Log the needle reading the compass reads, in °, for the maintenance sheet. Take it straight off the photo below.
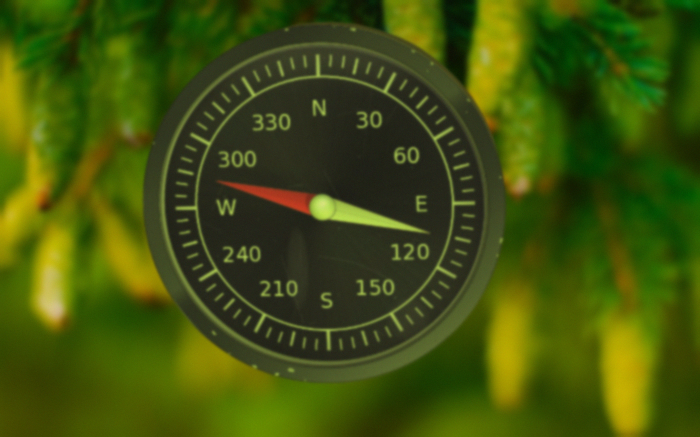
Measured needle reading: 285 °
